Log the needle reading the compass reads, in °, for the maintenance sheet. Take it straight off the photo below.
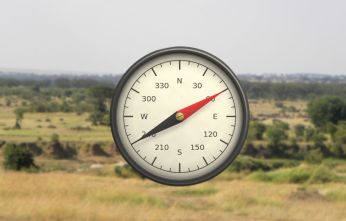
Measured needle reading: 60 °
